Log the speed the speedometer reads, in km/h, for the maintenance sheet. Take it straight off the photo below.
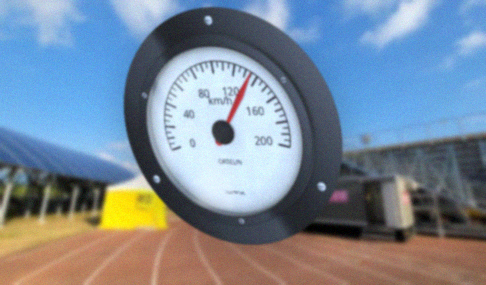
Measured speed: 135 km/h
